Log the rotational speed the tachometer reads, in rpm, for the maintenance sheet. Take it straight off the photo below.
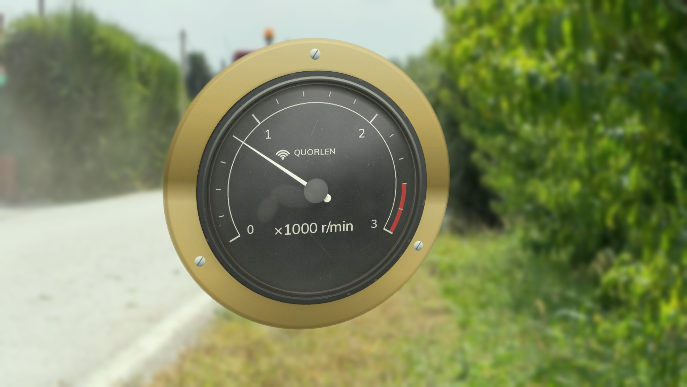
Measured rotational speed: 800 rpm
